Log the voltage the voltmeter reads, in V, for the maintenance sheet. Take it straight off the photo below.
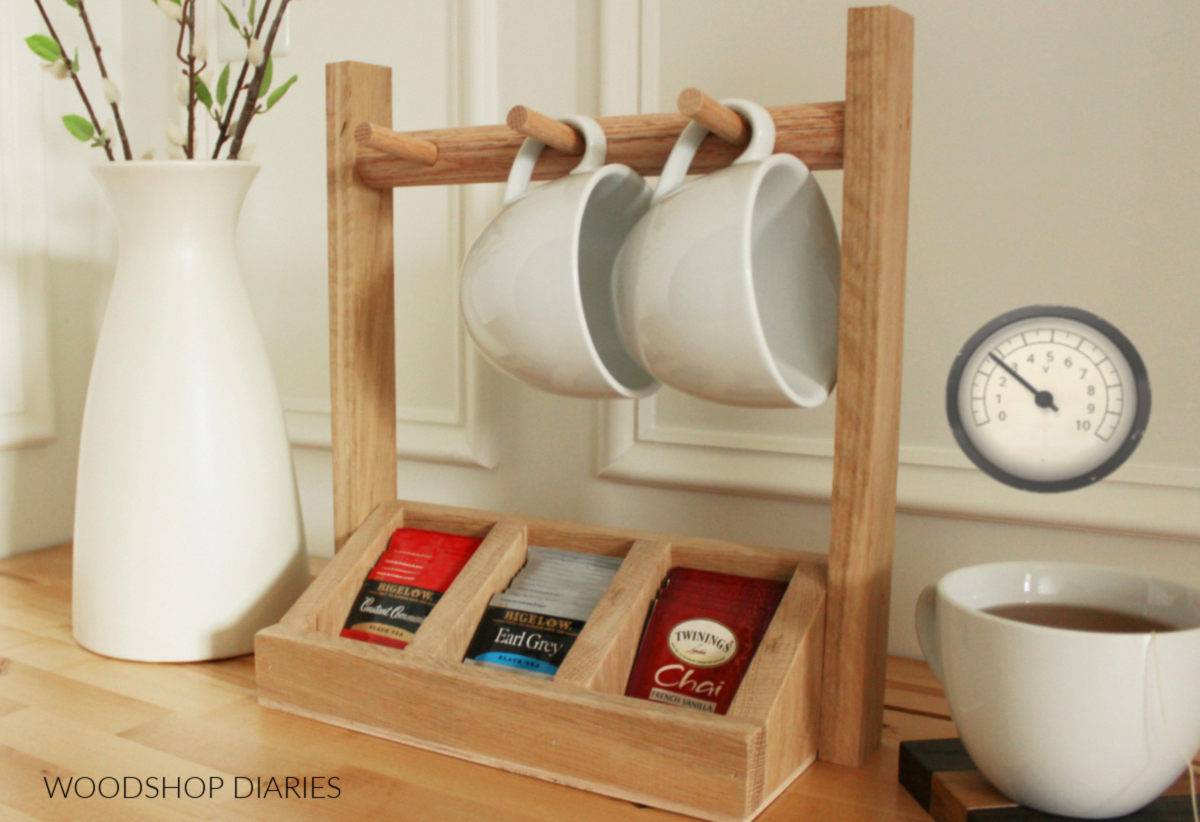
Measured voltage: 2.75 V
